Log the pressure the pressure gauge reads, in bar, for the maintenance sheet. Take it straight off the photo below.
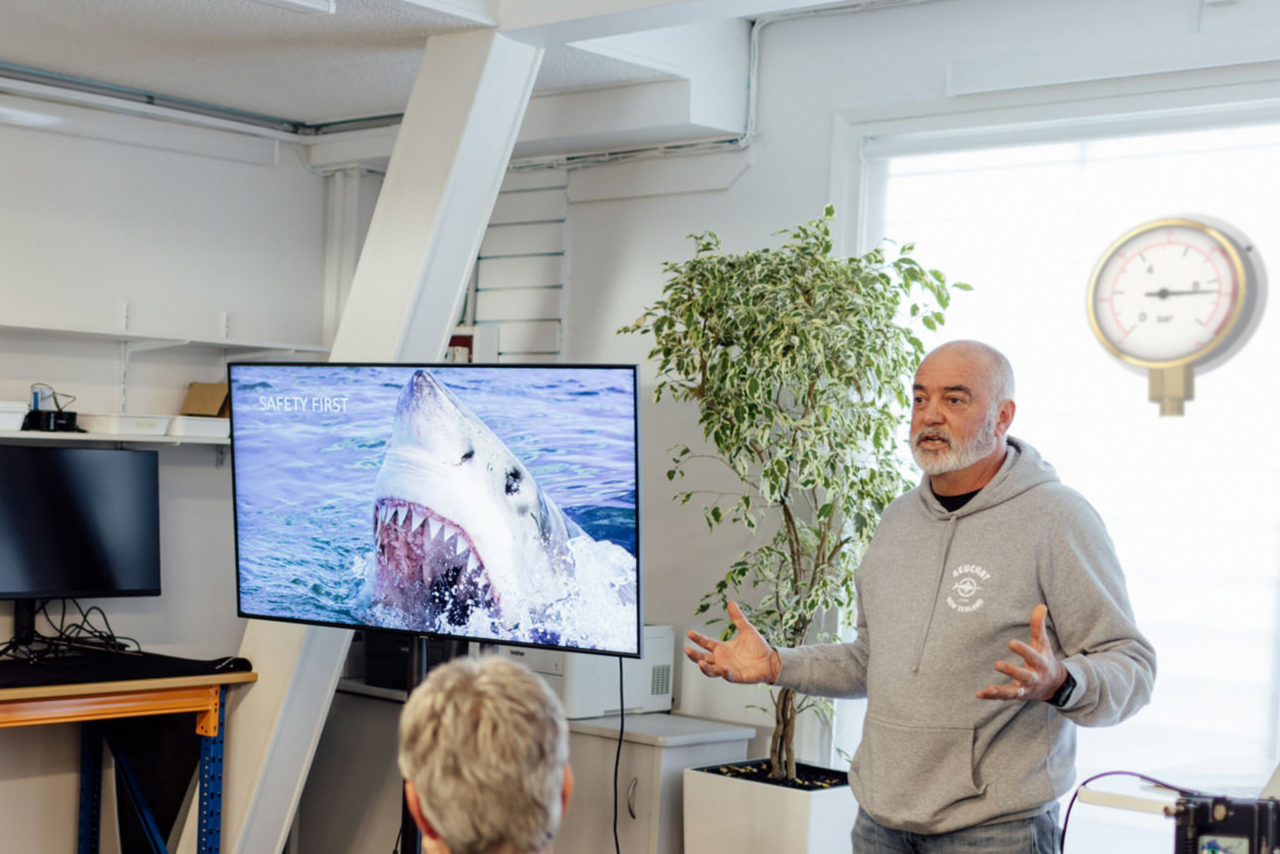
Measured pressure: 8.5 bar
